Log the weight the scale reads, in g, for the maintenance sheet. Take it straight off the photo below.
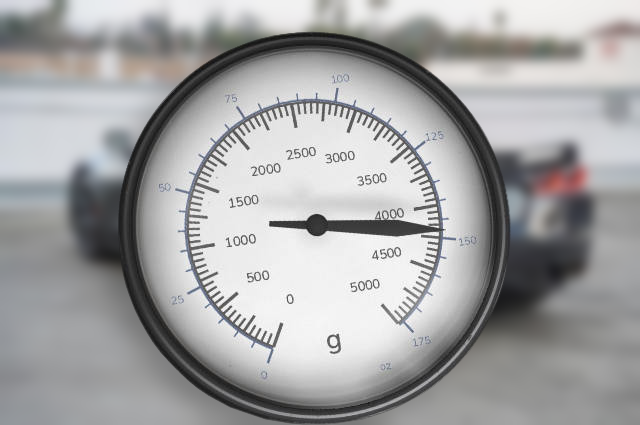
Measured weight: 4200 g
